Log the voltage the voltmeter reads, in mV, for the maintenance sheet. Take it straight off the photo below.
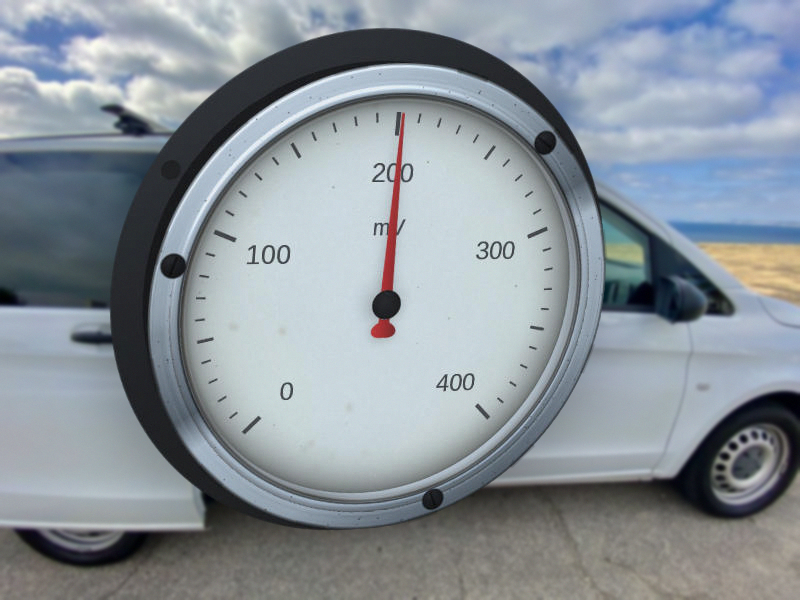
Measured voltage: 200 mV
